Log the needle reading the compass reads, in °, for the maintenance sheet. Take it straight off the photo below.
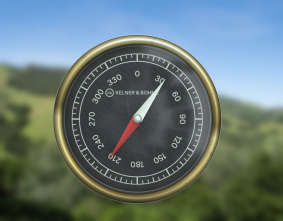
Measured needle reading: 215 °
